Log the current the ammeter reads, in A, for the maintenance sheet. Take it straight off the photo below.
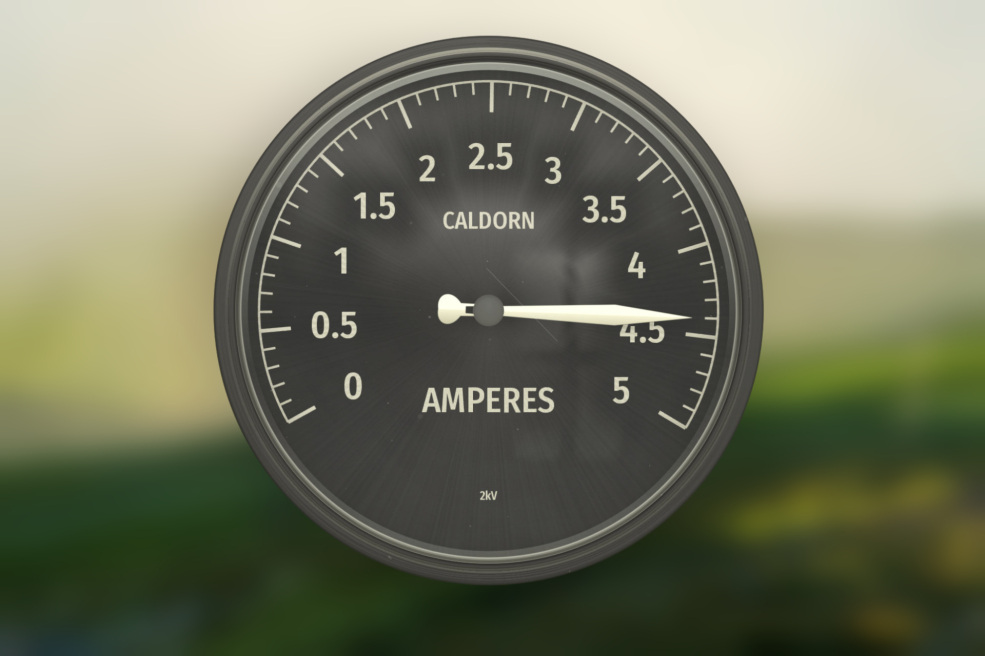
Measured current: 4.4 A
